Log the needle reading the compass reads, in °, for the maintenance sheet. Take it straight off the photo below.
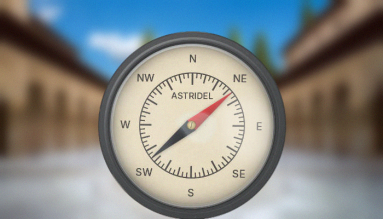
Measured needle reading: 50 °
